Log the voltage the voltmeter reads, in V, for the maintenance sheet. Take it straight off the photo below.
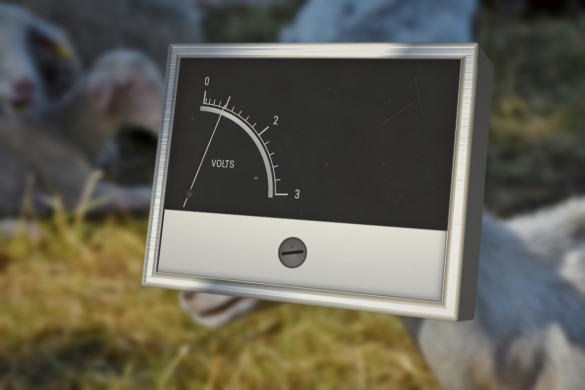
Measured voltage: 1 V
